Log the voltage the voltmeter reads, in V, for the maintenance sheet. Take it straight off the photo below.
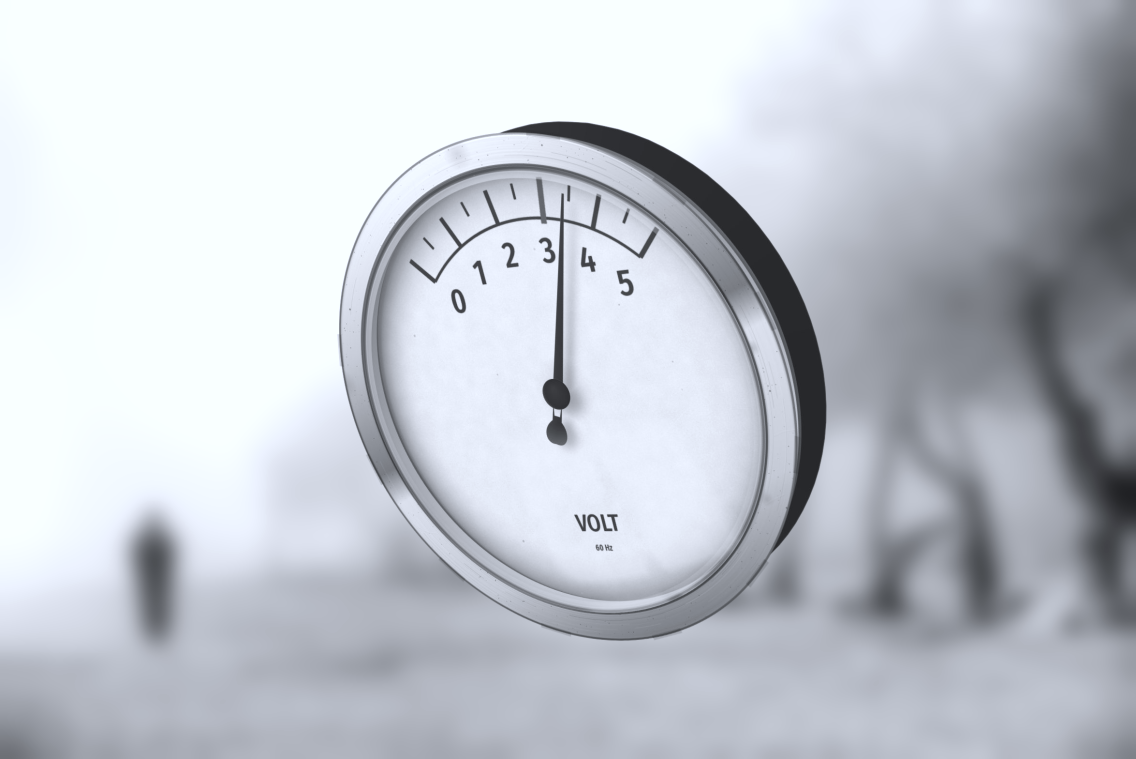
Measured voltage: 3.5 V
